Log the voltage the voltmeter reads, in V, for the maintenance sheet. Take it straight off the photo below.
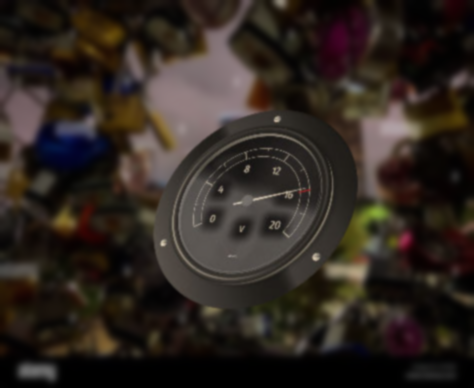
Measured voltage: 16 V
